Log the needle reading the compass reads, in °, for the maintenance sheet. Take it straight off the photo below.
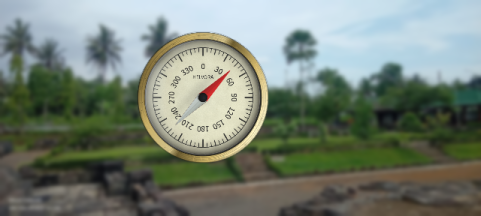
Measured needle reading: 45 °
